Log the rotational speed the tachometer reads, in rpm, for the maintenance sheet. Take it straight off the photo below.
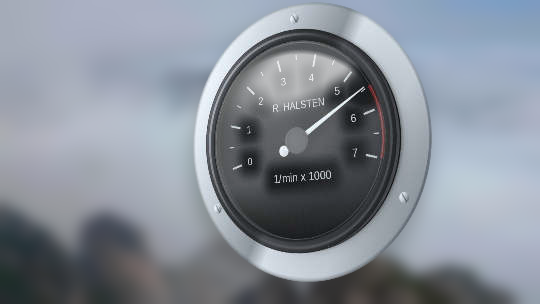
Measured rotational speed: 5500 rpm
